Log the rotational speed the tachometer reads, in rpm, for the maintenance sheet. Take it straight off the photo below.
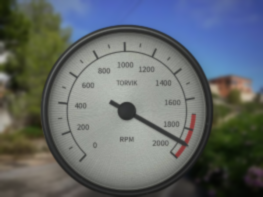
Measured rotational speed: 1900 rpm
